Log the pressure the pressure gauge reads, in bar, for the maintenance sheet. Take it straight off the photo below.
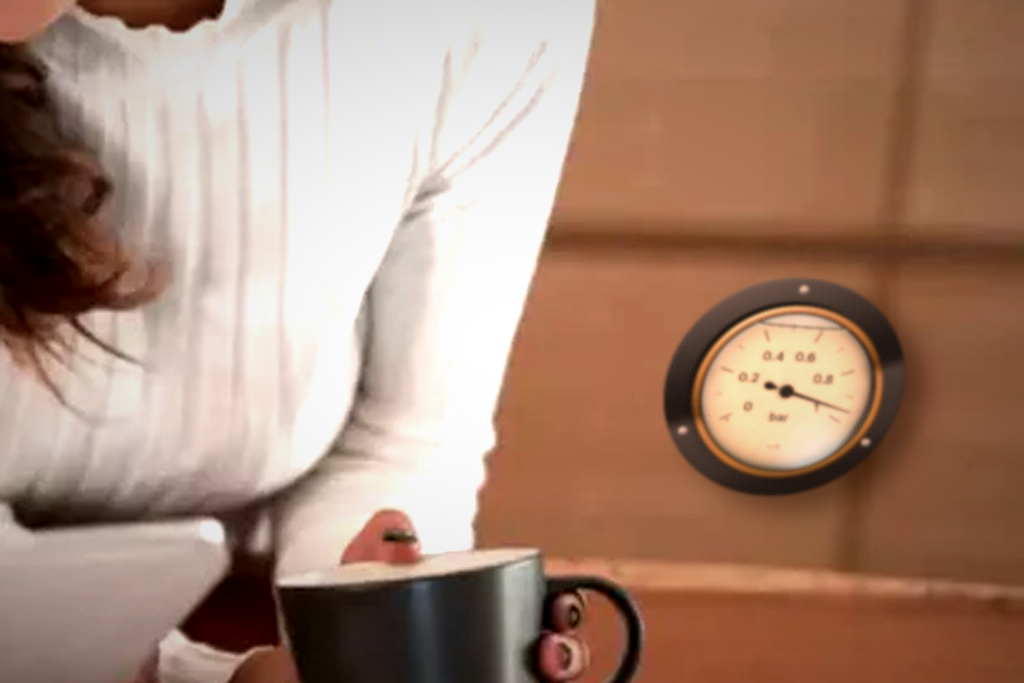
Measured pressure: 0.95 bar
